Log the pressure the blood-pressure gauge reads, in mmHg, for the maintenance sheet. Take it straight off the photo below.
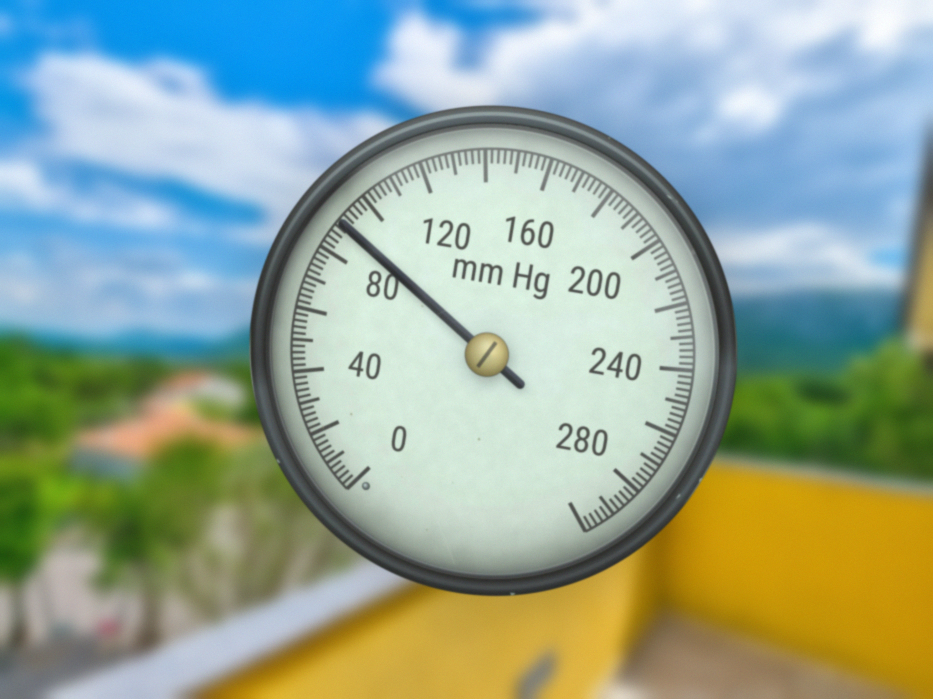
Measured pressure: 90 mmHg
